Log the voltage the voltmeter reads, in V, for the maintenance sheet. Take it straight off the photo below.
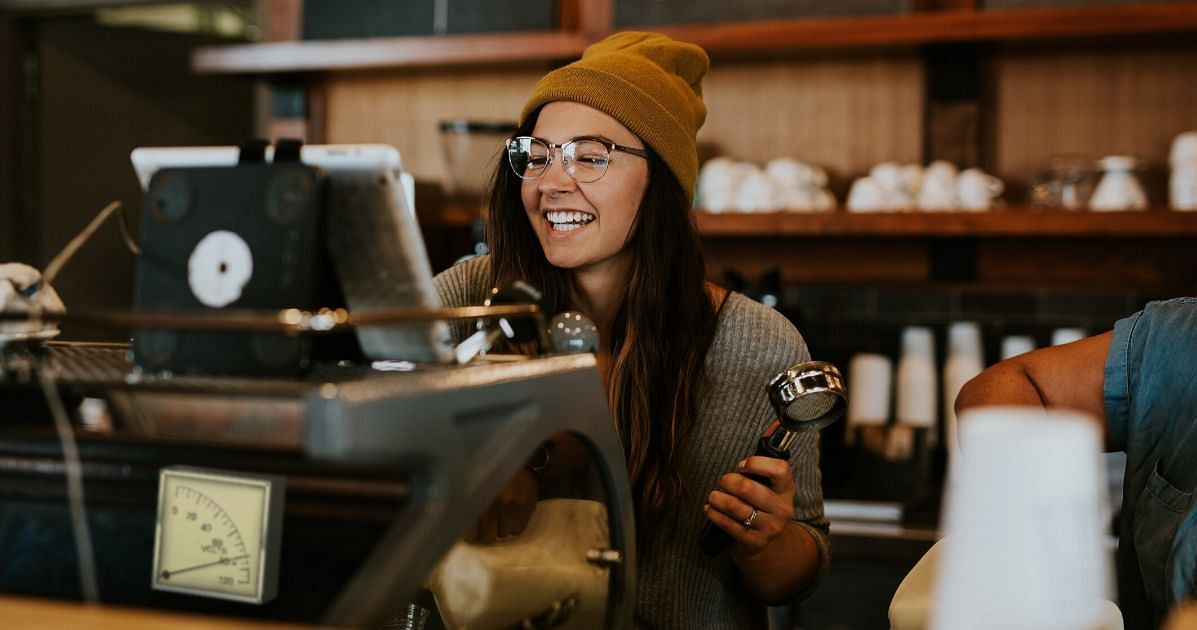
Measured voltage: 80 V
